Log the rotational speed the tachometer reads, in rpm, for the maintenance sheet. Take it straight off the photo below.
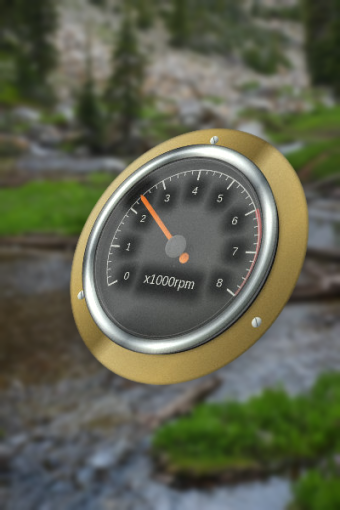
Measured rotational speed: 2400 rpm
